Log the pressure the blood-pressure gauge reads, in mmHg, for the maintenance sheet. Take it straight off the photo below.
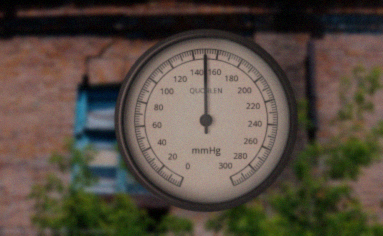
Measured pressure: 150 mmHg
